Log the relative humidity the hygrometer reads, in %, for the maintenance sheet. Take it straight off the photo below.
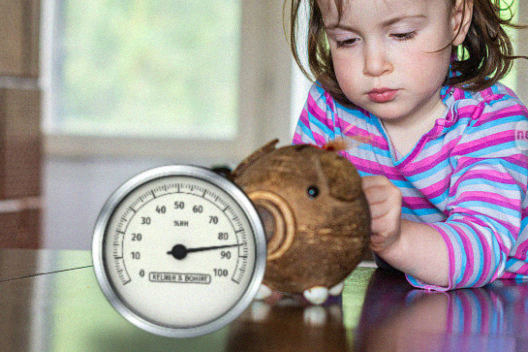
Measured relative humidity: 85 %
